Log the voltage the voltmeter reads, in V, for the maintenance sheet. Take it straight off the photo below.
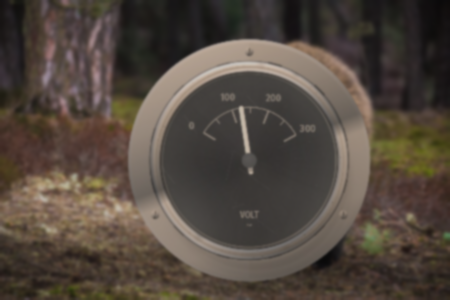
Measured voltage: 125 V
